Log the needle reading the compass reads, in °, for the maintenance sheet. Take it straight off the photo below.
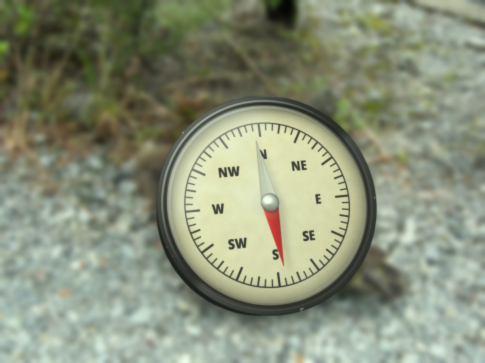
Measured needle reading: 175 °
